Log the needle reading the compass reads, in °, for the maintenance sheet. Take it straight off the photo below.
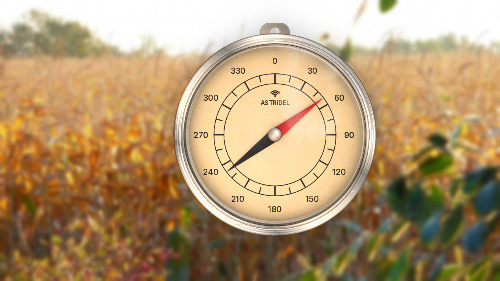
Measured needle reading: 52.5 °
